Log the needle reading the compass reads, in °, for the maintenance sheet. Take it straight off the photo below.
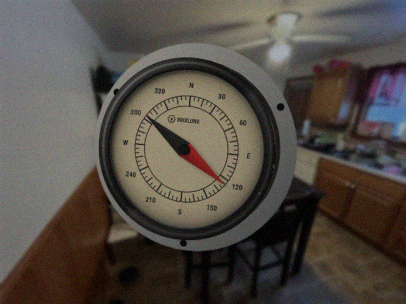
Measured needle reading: 125 °
